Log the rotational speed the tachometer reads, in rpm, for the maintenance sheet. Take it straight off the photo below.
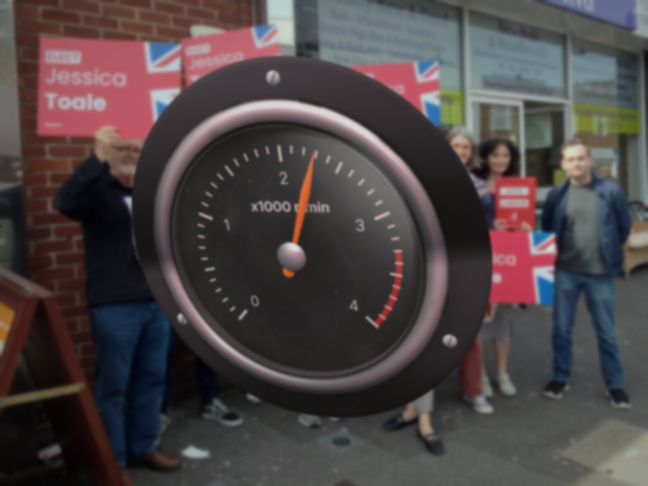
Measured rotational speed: 2300 rpm
